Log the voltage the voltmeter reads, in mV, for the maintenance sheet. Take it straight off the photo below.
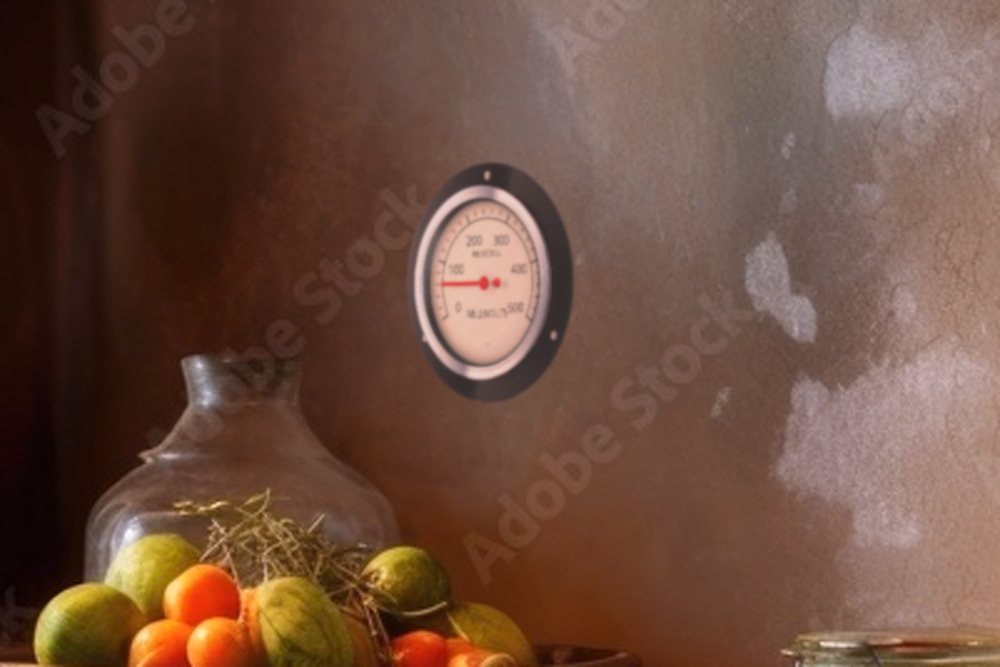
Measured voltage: 60 mV
